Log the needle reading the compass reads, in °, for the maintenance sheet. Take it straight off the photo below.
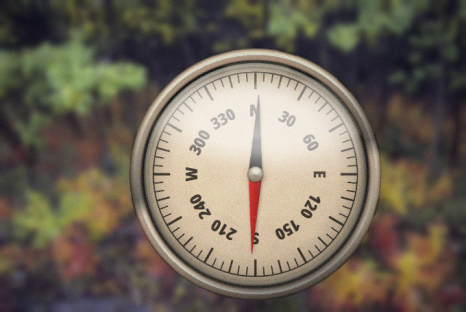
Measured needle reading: 182.5 °
